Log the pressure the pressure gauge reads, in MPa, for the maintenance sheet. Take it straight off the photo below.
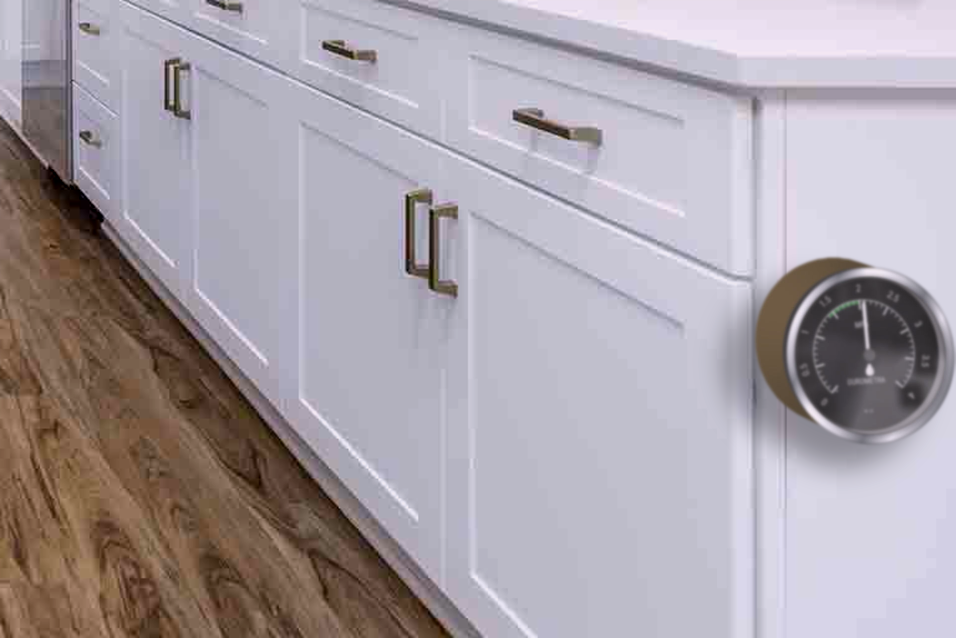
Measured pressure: 2 MPa
